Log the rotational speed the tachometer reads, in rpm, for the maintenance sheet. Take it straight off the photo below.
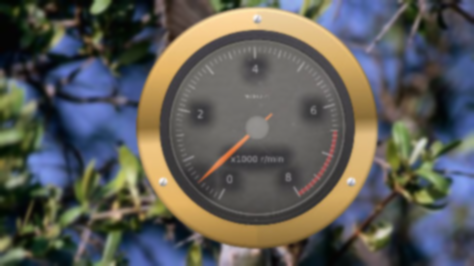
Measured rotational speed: 500 rpm
